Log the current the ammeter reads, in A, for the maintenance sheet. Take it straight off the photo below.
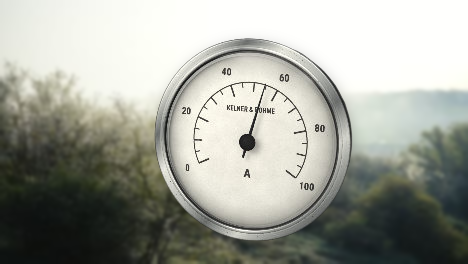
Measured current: 55 A
